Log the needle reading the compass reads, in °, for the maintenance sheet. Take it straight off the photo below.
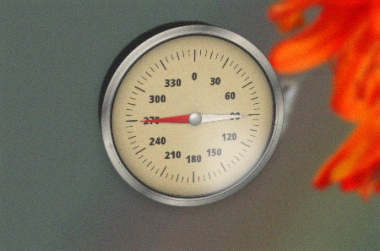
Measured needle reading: 270 °
